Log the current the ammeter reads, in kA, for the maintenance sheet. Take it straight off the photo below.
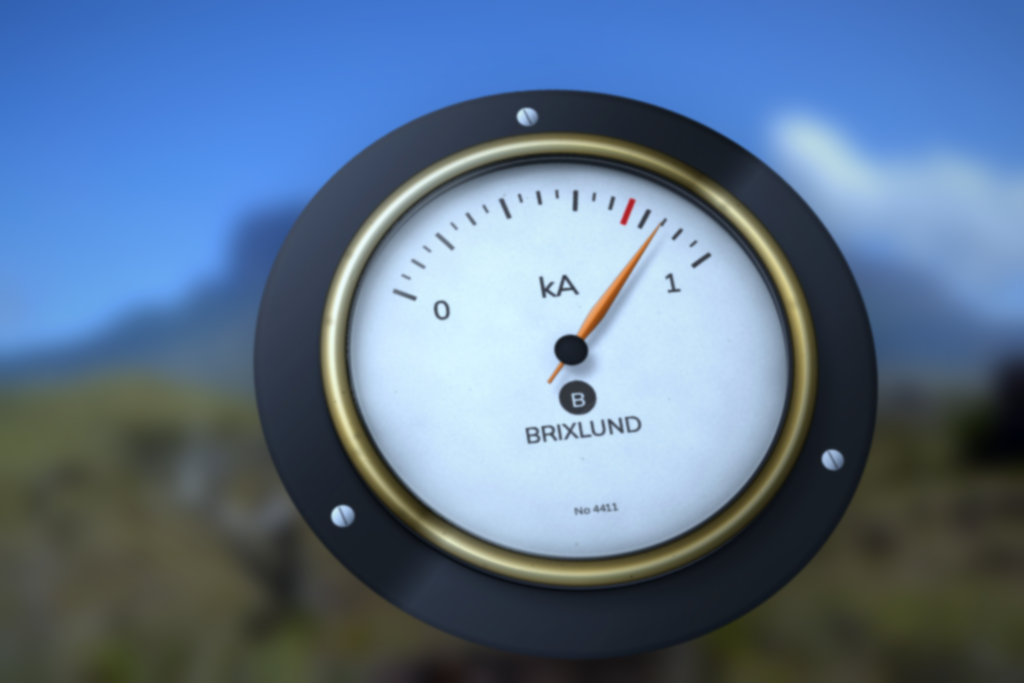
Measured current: 0.85 kA
